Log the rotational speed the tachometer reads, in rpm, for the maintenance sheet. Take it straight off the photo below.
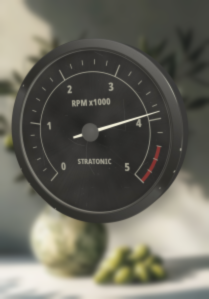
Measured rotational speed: 3900 rpm
